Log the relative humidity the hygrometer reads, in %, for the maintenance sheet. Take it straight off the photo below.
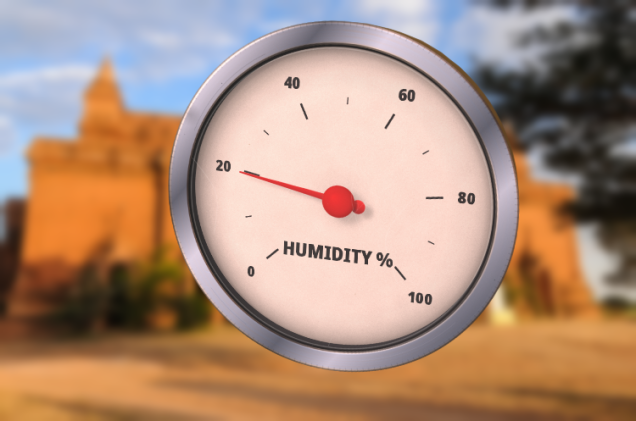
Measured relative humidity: 20 %
